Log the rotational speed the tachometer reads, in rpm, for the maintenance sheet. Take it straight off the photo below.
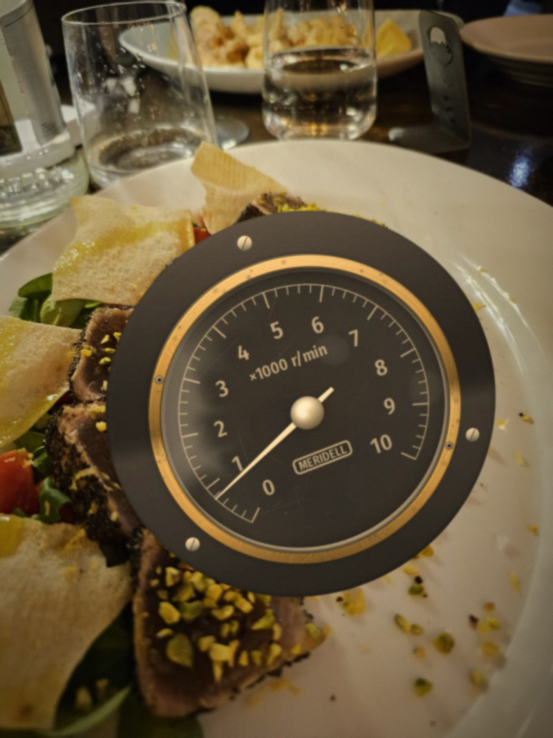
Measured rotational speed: 800 rpm
